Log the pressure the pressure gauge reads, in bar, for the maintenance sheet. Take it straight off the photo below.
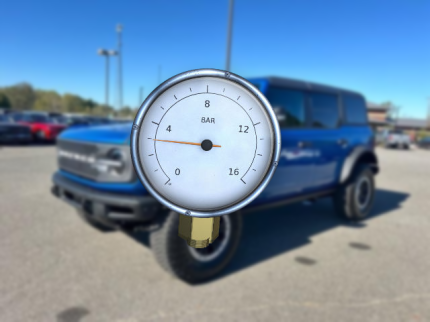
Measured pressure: 3 bar
